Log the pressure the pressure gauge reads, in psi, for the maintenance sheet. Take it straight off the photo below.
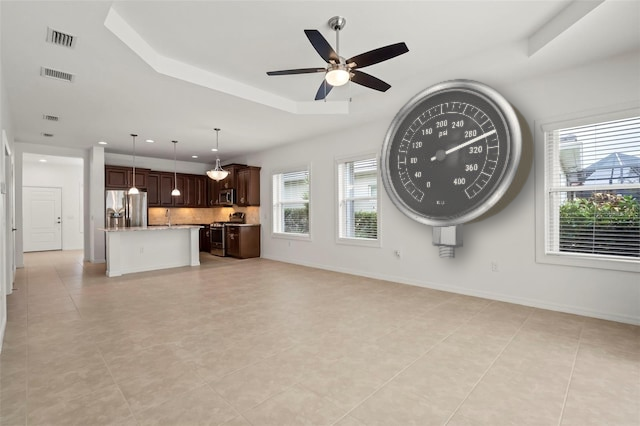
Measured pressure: 300 psi
